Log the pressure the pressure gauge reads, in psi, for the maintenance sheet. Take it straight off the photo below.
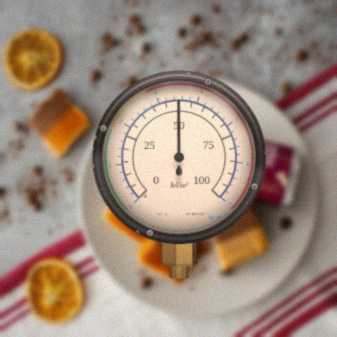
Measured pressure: 50 psi
